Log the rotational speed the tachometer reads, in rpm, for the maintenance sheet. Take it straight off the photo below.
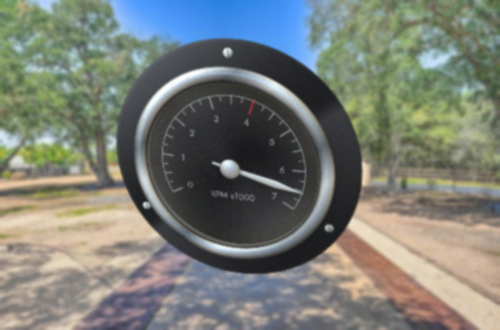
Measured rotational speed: 6500 rpm
